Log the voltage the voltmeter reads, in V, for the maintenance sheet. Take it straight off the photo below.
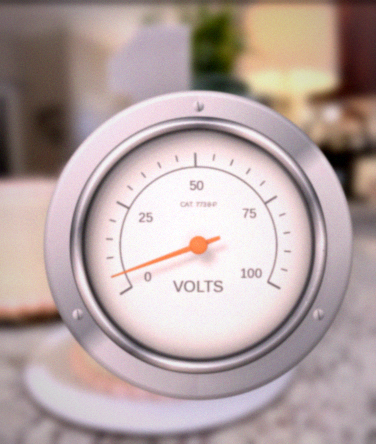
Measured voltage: 5 V
